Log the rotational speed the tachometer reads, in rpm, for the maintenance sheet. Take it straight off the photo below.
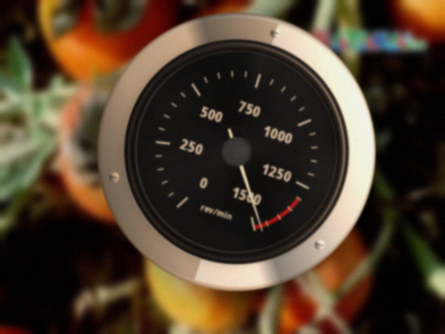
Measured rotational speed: 1475 rpm
